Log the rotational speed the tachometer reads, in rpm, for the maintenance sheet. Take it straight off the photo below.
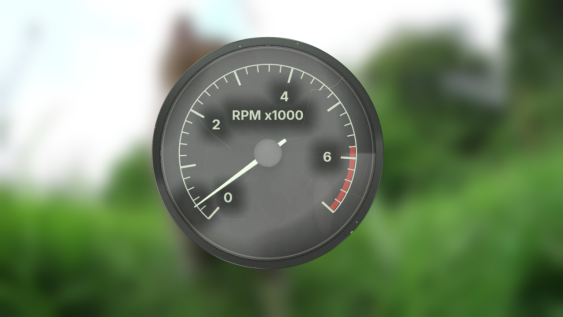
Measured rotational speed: 300 rpm
